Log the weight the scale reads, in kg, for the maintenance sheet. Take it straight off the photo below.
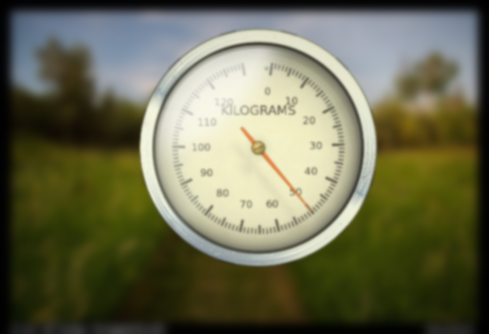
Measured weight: 50 kg
